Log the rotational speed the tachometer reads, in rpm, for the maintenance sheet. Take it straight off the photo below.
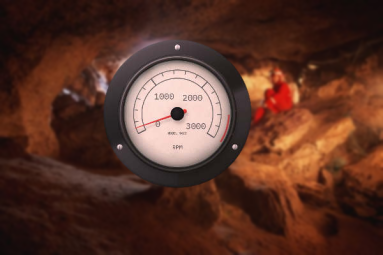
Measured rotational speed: 100 rpm
